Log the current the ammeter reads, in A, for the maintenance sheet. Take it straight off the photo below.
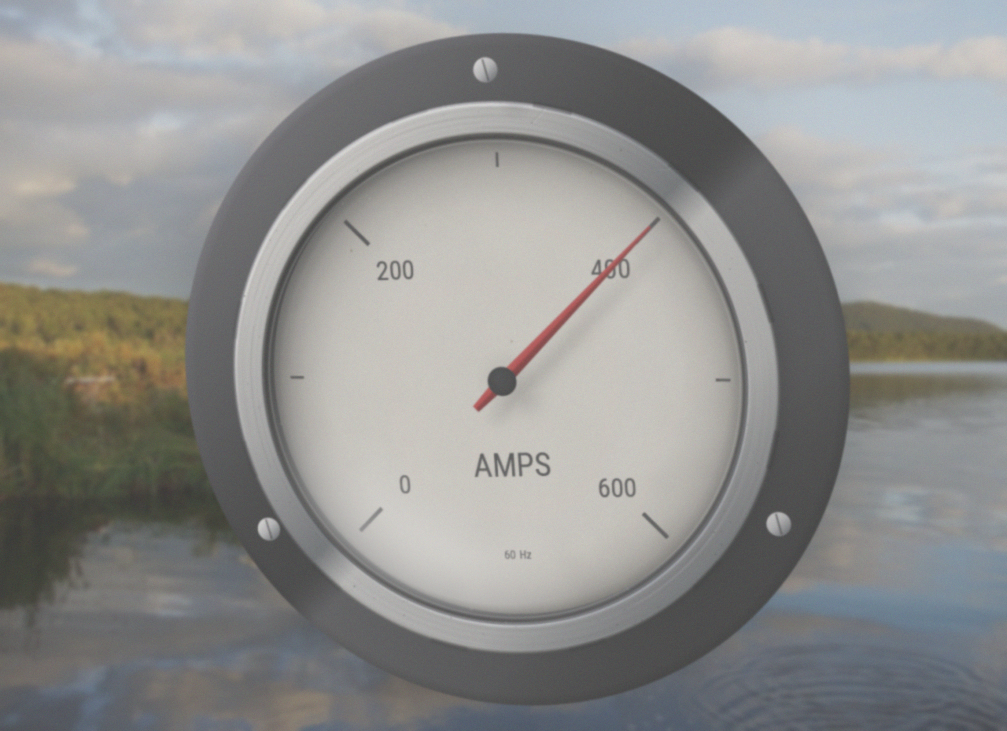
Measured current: 400 A
